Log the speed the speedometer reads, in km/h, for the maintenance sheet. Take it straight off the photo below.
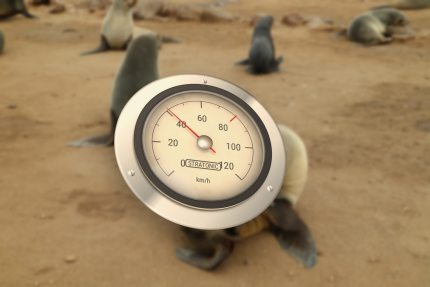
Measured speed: 40 km/h
